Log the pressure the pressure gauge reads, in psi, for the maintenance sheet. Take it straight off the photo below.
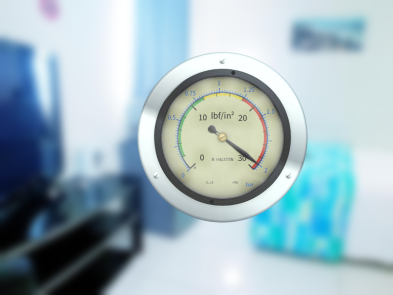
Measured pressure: 29 psi
